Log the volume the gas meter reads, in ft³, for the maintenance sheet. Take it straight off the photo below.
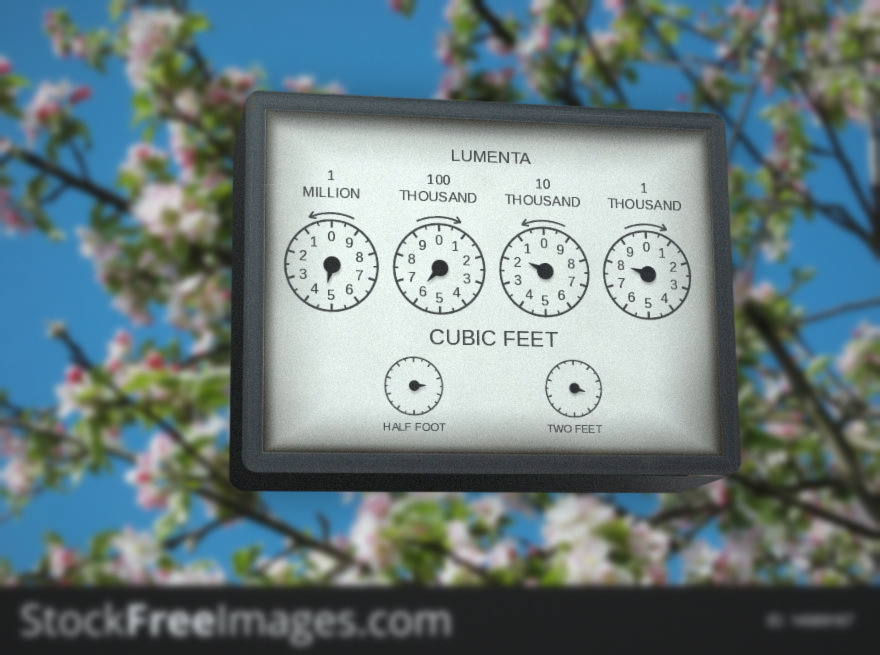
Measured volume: 461800 ft³
